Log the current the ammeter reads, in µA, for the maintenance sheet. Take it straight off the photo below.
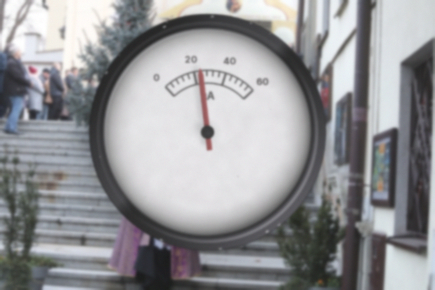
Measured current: 24 µA
